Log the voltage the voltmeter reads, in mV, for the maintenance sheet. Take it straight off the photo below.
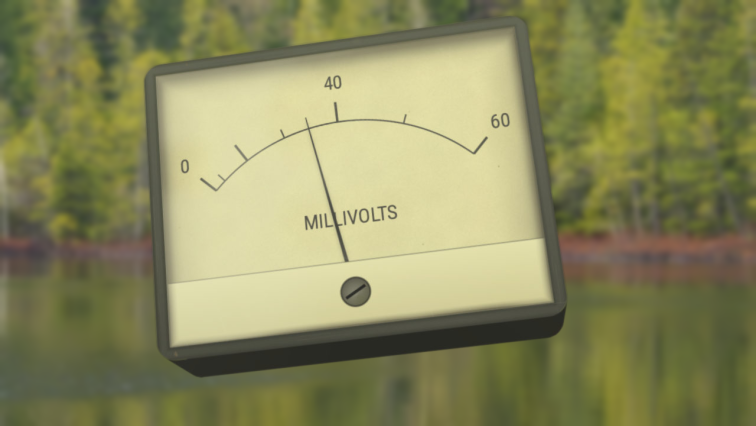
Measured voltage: 35 mV
